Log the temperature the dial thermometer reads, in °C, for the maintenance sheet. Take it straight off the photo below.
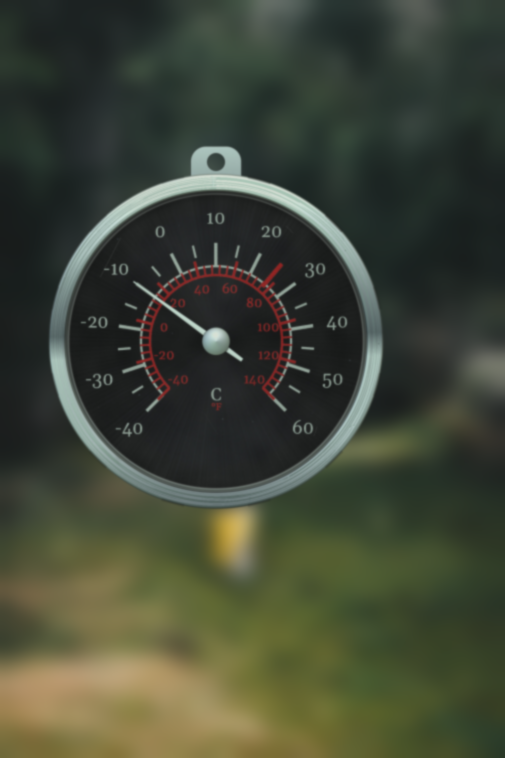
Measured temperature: -10 °C
